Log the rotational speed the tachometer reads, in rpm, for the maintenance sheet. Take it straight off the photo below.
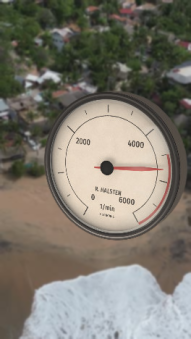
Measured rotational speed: 4750 rpm
